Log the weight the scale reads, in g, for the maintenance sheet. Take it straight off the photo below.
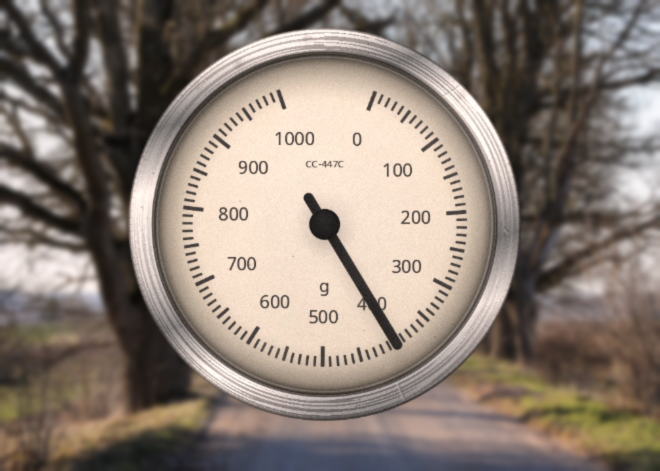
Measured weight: 400 g
